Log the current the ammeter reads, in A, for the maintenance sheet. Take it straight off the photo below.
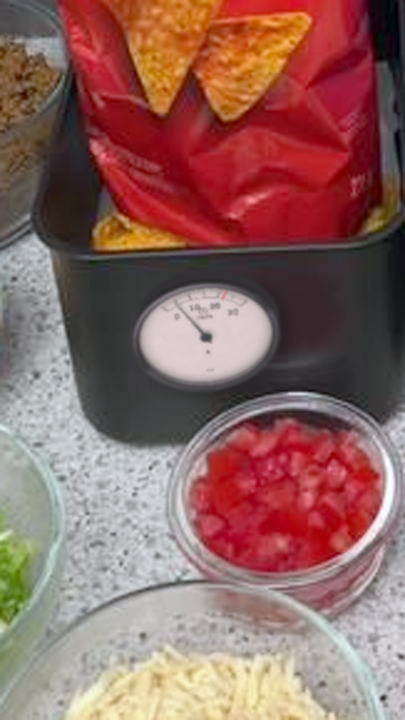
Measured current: 5 A
